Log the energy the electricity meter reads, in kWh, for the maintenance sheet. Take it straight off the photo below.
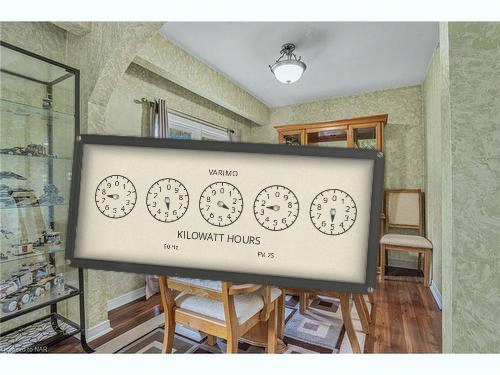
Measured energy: 75325 kWh
